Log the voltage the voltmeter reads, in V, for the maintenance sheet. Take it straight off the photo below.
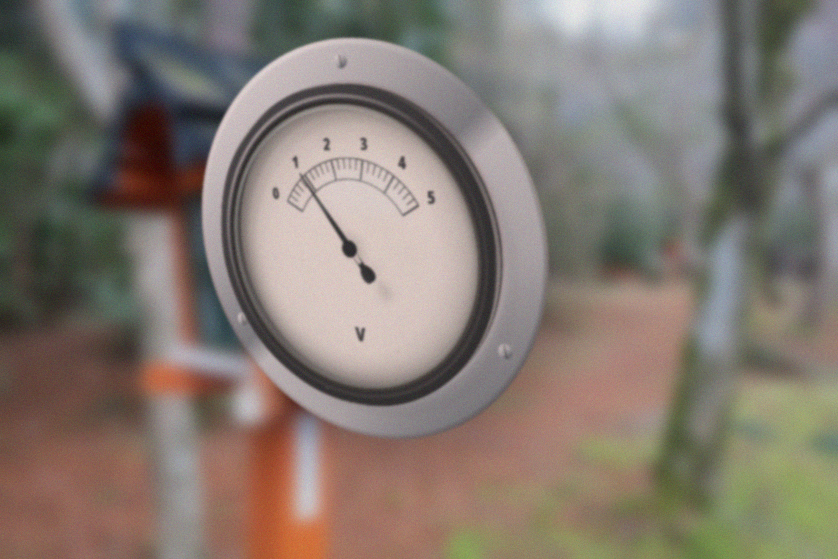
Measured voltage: 1 V
